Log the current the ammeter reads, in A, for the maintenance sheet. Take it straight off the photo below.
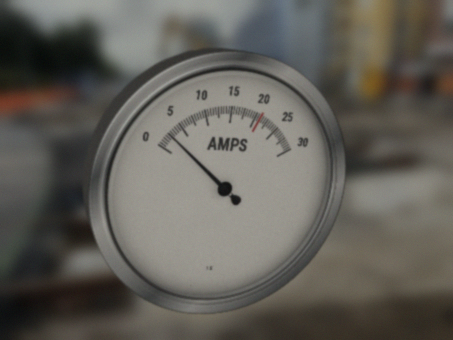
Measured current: 2.5 A
